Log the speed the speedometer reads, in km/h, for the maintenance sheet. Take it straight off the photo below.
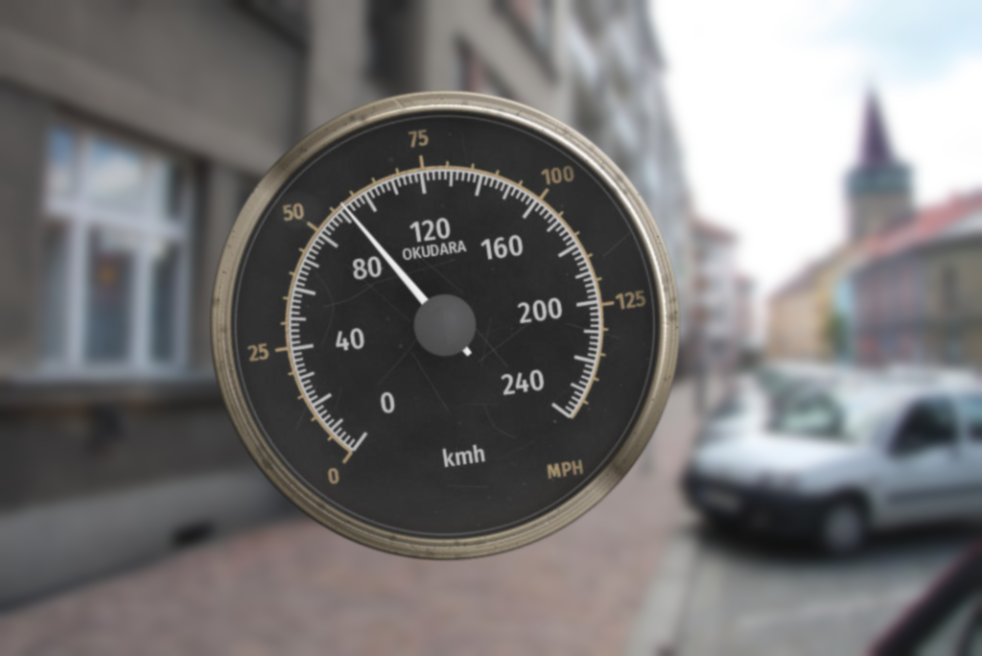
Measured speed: 92 km/h
